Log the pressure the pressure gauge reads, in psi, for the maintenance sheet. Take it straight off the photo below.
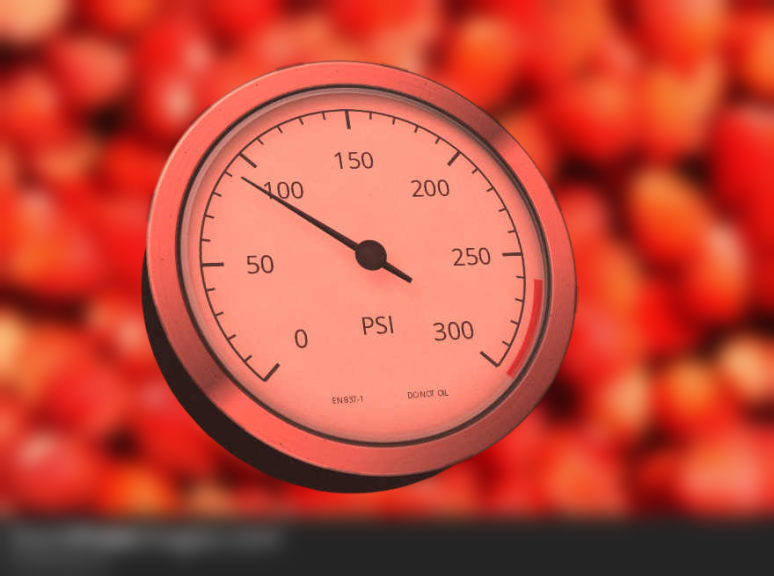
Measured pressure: 90 psi
